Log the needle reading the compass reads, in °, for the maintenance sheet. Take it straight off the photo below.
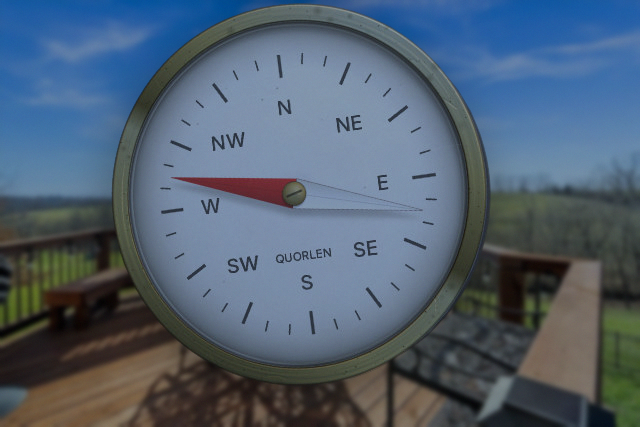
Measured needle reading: 285 °
